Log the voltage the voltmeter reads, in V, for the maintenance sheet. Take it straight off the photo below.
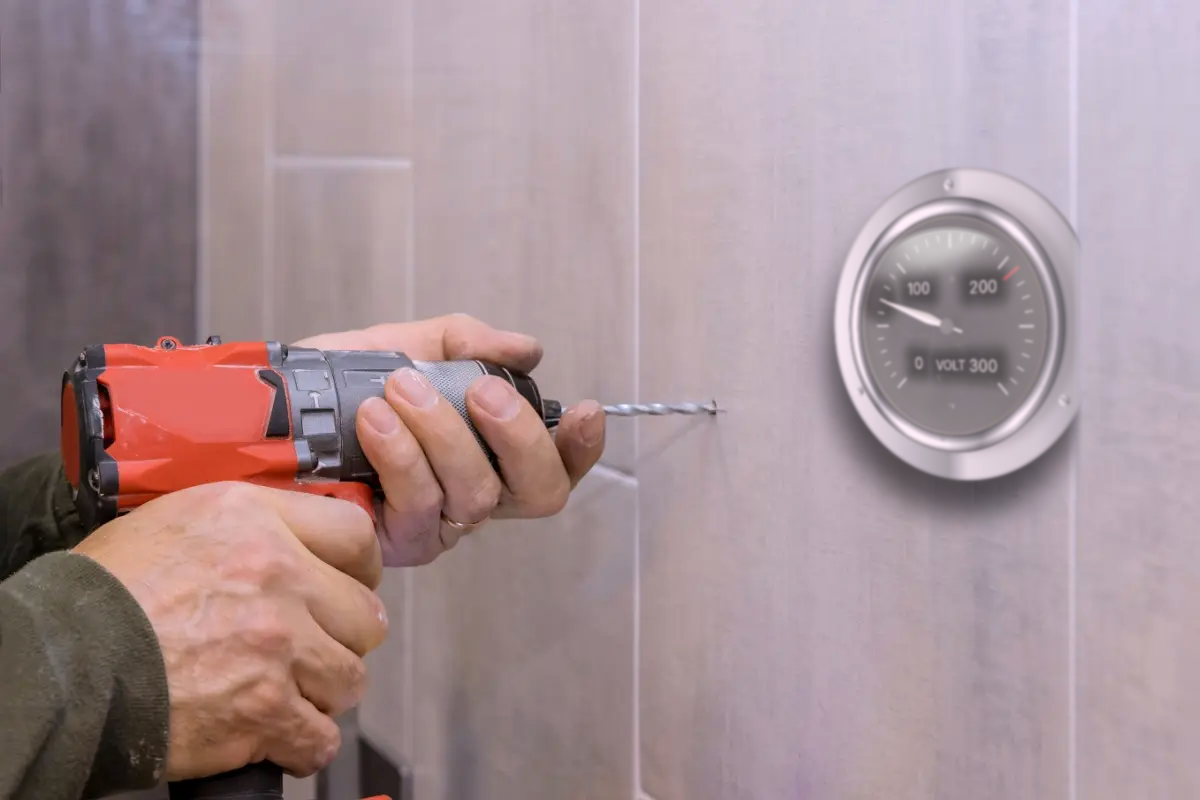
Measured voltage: 70 V
